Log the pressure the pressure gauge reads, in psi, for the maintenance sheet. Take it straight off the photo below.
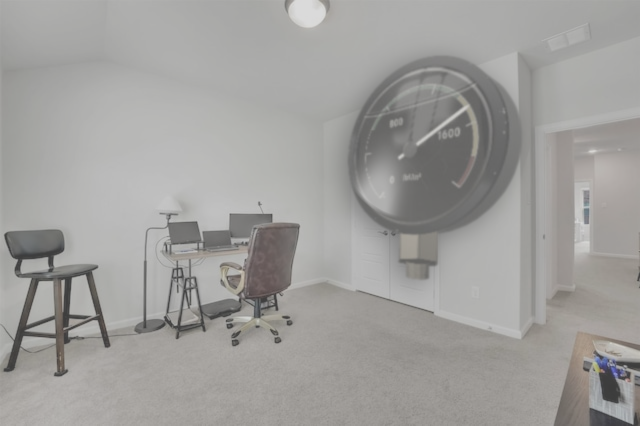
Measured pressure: 1500 psi
